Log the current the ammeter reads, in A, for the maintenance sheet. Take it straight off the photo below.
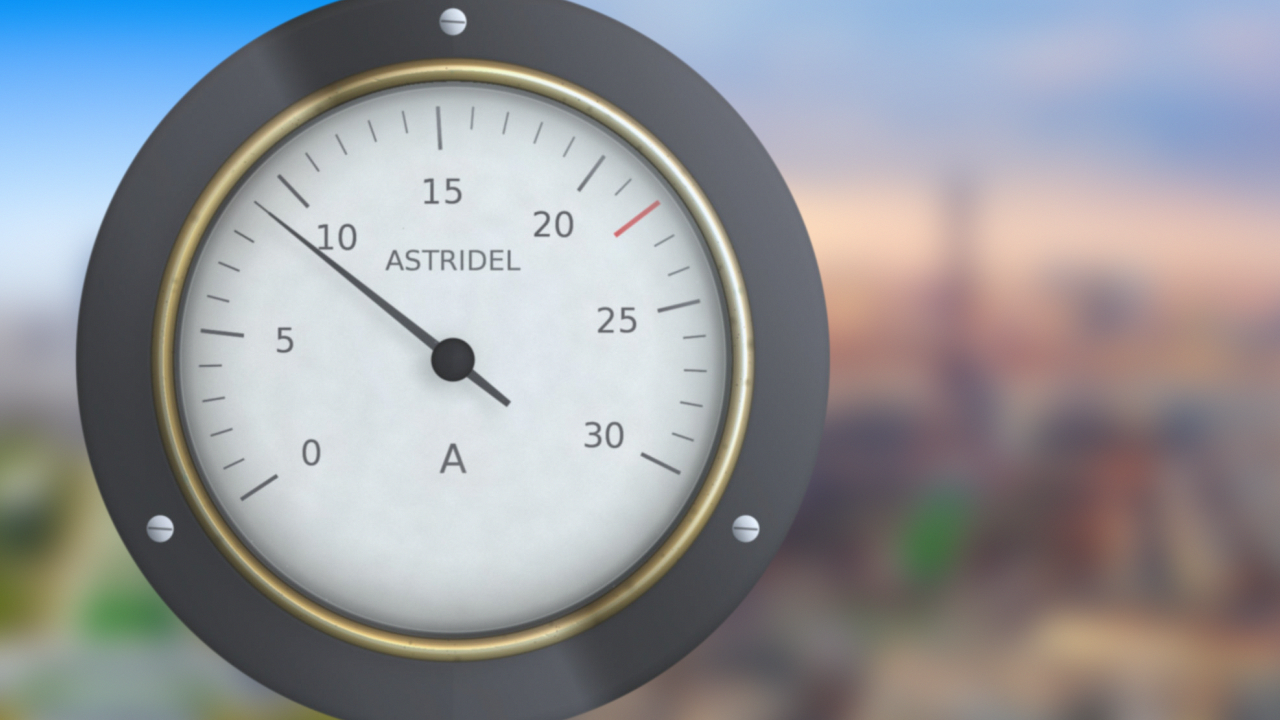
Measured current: 9 A
